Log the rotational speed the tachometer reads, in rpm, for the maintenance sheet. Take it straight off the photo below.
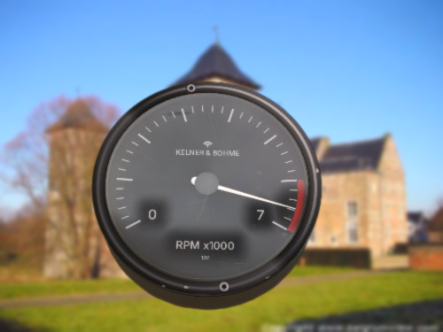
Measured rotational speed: 6600 rpm
